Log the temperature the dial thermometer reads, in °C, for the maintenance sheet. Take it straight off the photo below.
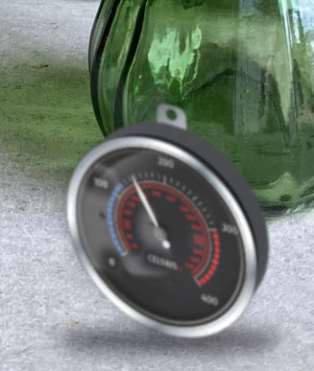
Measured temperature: 150 °C
